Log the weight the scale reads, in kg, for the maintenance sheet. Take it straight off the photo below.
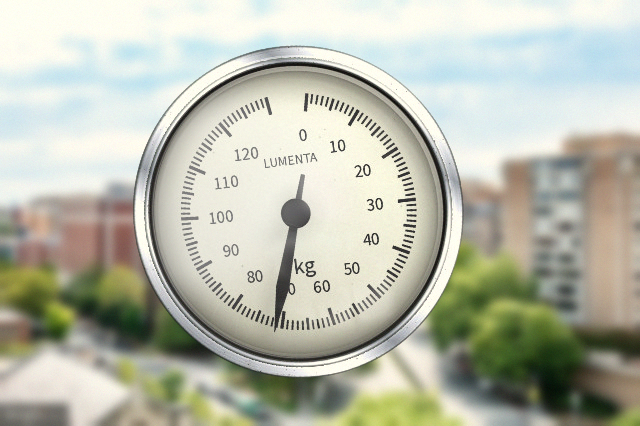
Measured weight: 71 kg
